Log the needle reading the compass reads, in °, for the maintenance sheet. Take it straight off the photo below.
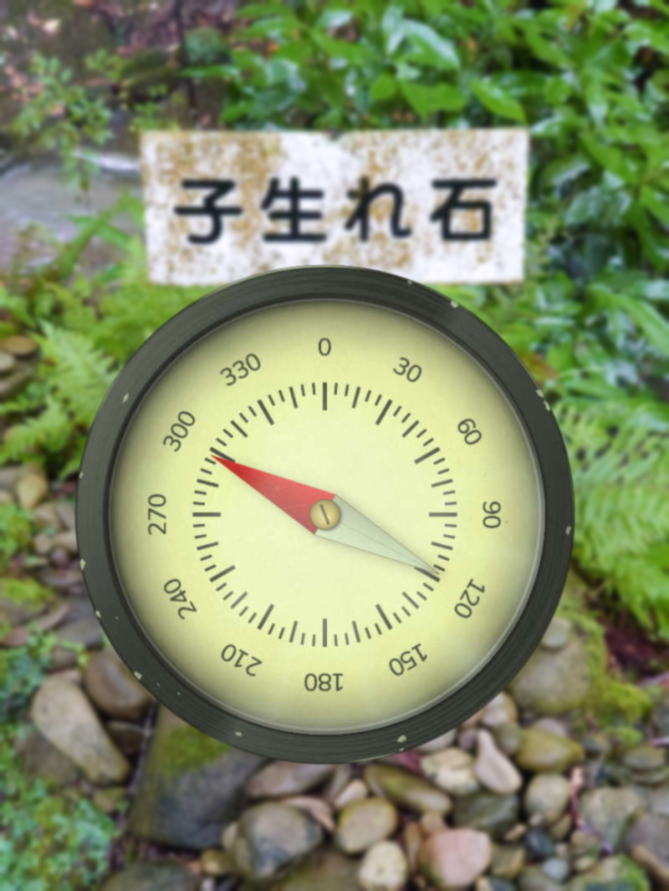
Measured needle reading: 297.5 °
